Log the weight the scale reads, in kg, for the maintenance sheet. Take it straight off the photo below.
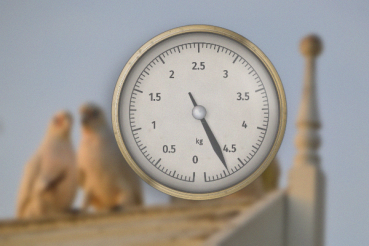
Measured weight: 4.7 kg
